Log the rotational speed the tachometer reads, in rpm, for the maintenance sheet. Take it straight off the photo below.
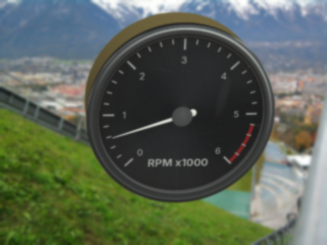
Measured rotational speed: 600 rpm
